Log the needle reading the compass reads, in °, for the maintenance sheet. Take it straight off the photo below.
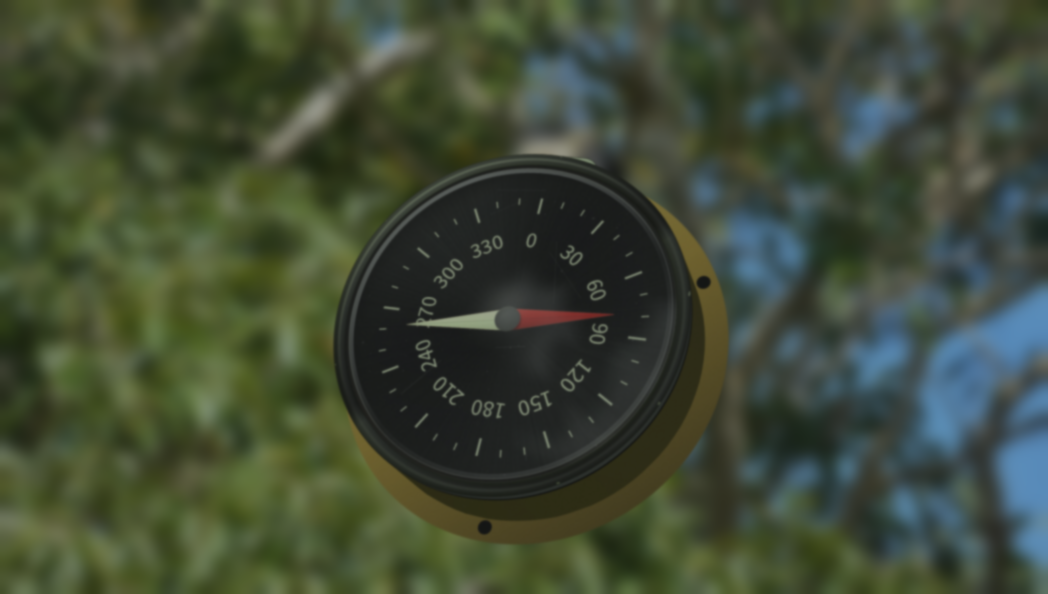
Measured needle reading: 80 °
